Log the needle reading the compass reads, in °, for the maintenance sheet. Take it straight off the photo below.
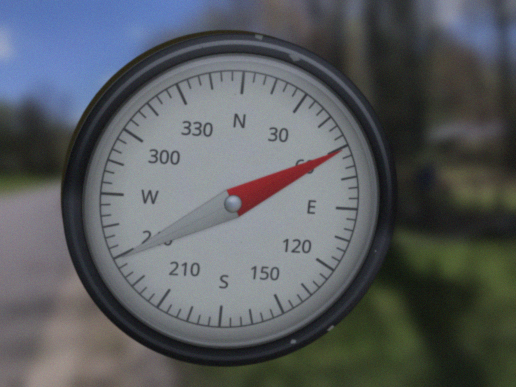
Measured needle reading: 60 °
